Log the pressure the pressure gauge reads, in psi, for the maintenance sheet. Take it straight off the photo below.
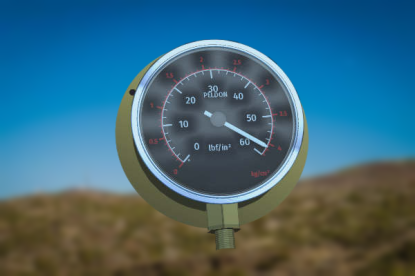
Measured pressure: 58 psi
